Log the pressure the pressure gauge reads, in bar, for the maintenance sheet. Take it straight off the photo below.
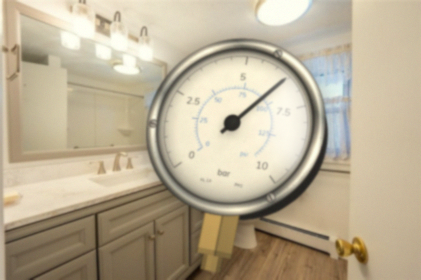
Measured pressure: 6.5 bar
